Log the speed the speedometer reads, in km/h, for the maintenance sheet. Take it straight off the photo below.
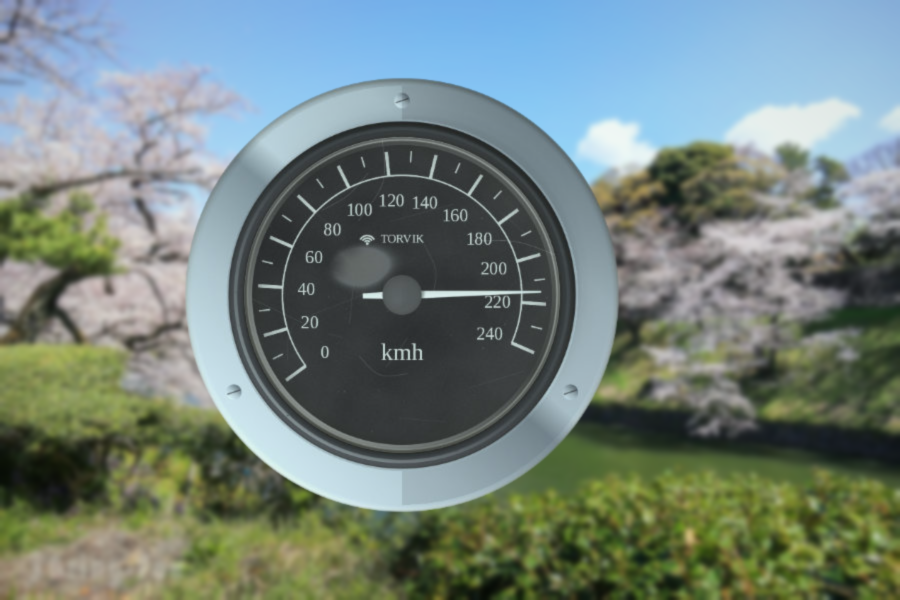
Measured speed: 215 km/h
